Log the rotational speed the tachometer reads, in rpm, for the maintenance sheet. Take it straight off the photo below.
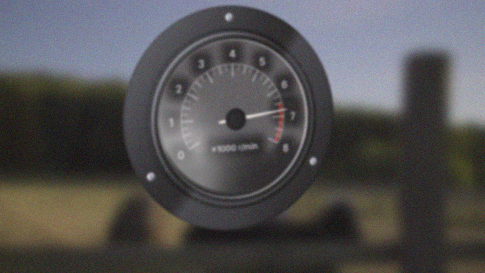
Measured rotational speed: 6750 rpm
